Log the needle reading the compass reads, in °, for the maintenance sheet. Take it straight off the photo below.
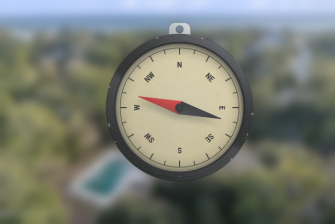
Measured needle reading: 285 °
